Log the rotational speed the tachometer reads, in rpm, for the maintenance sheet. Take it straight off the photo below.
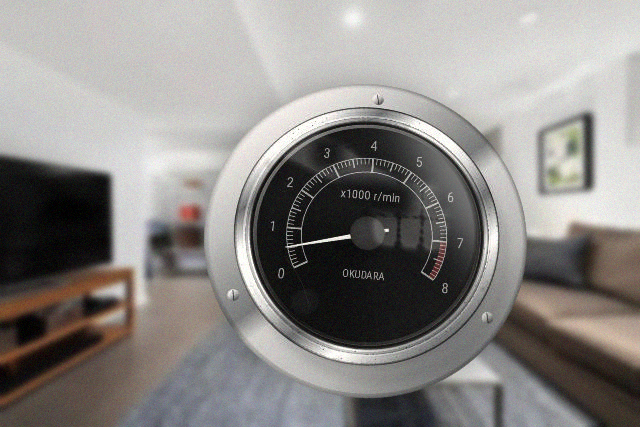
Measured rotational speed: 500 rpm
